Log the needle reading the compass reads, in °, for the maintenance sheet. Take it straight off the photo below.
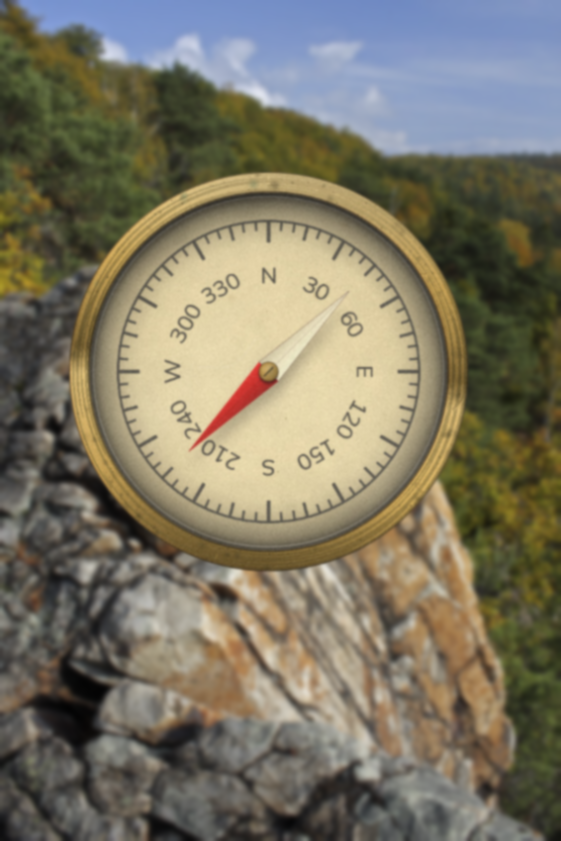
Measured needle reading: 225 °
